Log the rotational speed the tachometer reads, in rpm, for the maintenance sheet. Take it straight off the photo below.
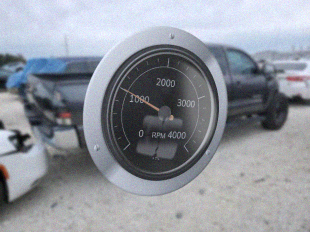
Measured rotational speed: 1000 rpm
